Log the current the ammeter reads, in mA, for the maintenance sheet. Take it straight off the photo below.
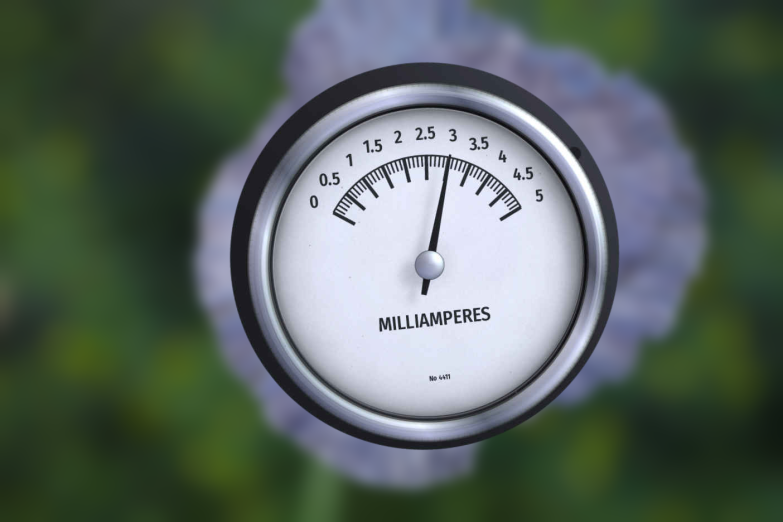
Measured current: 3 mA
